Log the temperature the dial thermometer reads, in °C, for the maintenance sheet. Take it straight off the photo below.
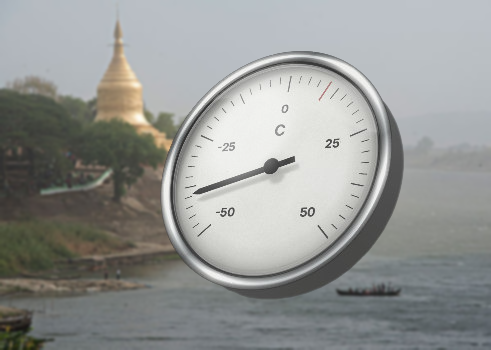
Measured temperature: -40 °C
